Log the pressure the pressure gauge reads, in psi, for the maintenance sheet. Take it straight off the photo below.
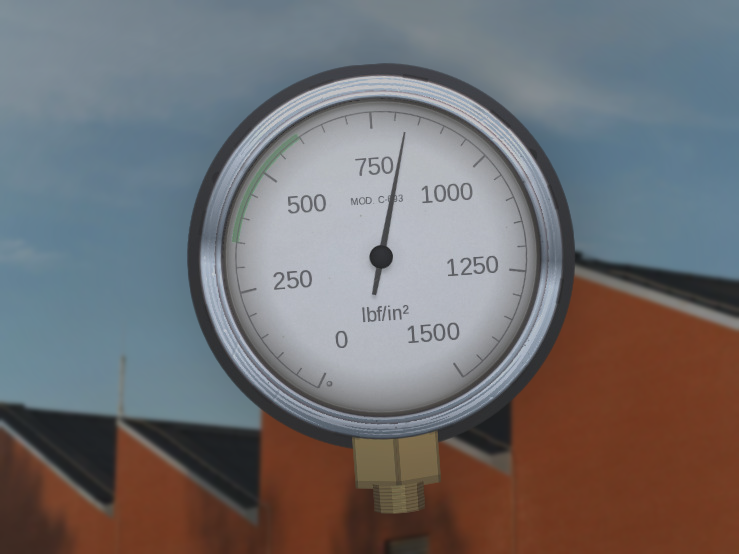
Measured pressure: 825 psi
